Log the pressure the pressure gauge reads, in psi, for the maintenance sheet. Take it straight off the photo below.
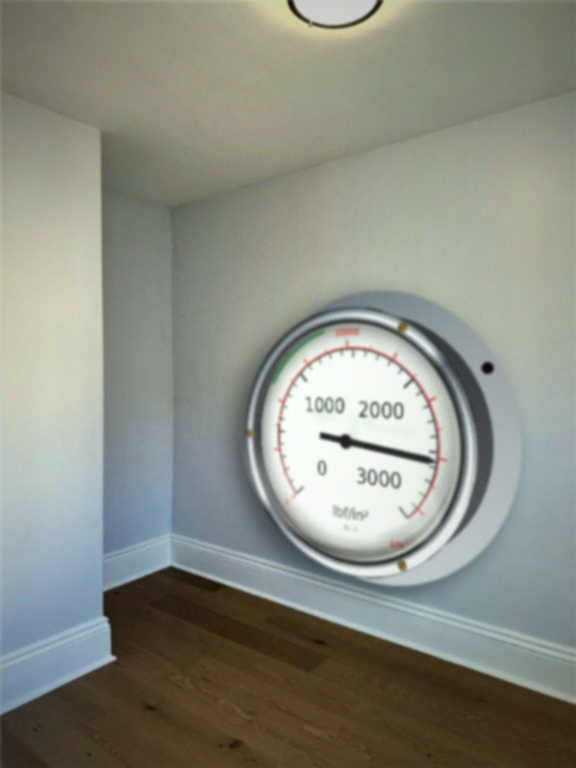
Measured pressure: 2550 psi
